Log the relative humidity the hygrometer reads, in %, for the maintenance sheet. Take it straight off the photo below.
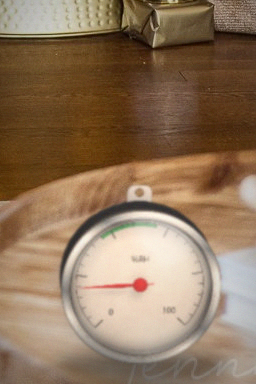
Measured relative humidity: 16 %
